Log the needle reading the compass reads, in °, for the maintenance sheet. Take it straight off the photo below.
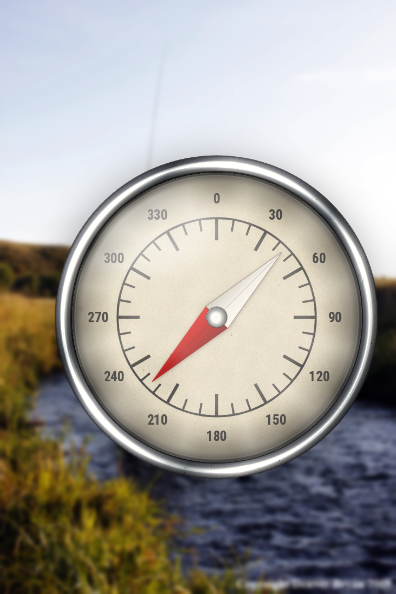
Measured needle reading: 225 °
